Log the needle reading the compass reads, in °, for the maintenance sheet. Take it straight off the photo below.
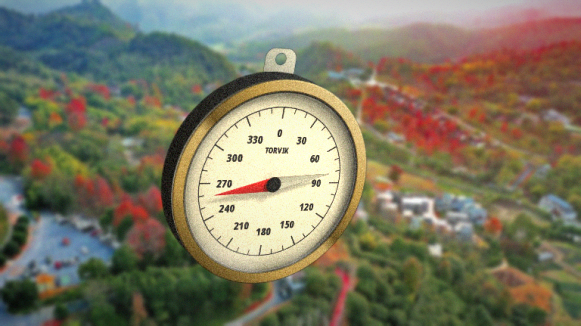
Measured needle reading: 260 °
